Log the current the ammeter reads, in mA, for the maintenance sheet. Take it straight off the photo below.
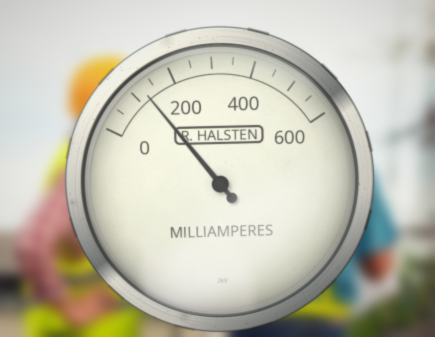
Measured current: 125 mA
